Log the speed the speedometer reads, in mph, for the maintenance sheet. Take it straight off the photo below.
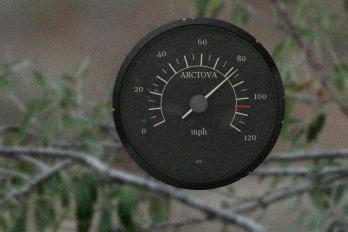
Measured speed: 82.5 mph
